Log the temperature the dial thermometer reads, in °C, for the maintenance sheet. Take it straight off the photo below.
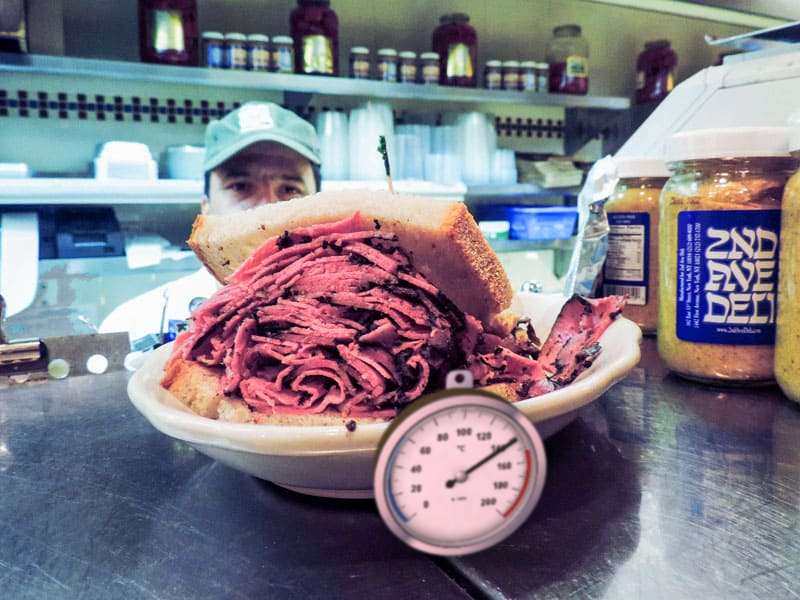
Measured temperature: 140 °C
